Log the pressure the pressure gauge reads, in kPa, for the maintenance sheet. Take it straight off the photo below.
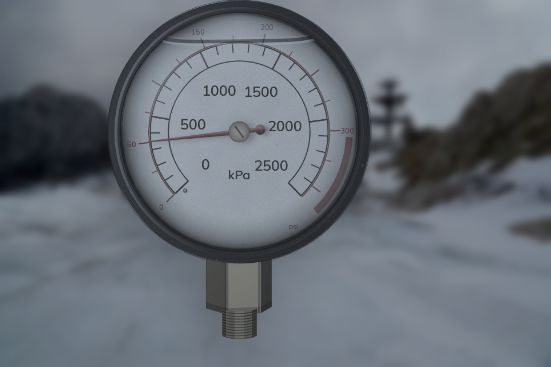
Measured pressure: 350 kPa
